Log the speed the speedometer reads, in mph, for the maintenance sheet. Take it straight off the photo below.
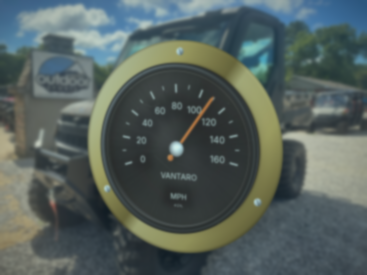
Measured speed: 110 mph
